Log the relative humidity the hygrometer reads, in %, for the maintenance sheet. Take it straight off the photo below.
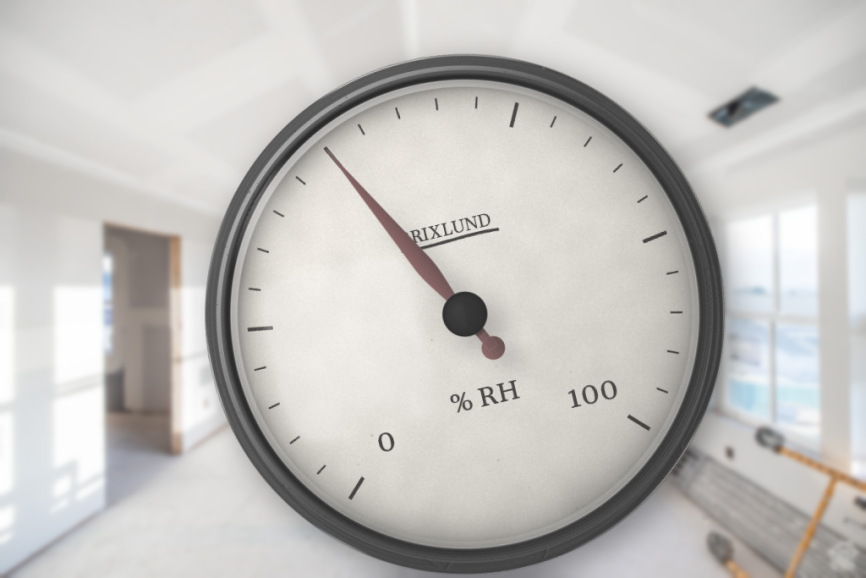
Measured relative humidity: 40 %
